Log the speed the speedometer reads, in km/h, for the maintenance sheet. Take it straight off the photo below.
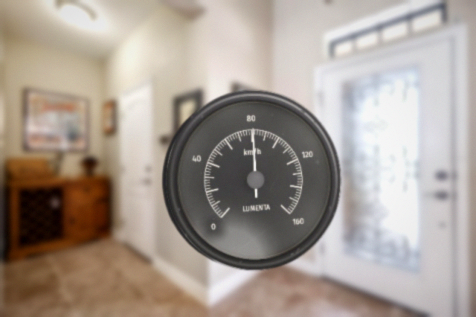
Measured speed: 80 km/h
